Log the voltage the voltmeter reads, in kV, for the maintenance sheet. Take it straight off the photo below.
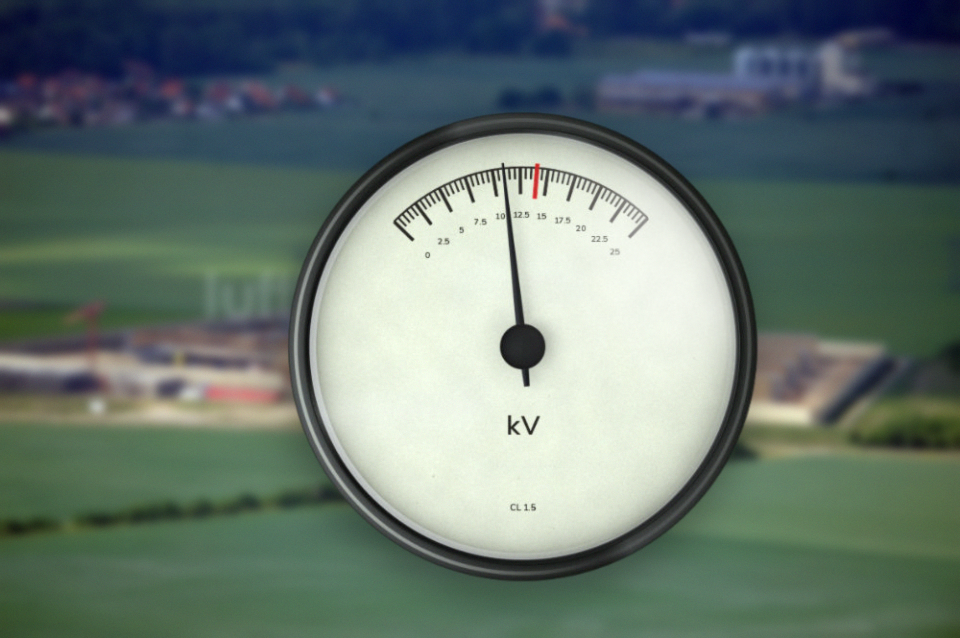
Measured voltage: 11 kV
